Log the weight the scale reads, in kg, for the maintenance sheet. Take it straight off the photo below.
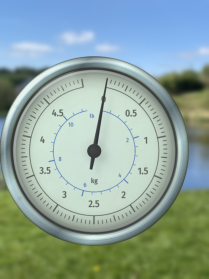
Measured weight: 0 kg
